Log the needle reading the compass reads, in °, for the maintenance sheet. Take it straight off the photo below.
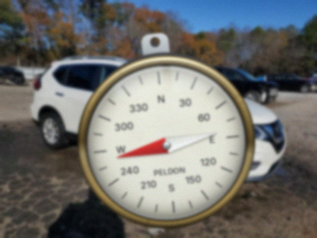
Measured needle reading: 262.5 °
